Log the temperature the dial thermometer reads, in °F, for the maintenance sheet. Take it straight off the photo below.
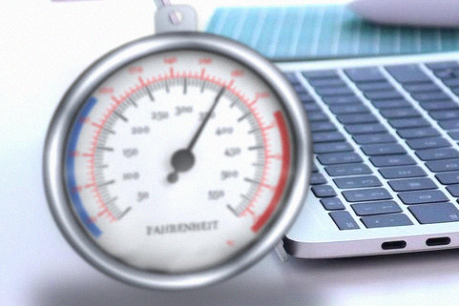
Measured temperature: 350 °F
